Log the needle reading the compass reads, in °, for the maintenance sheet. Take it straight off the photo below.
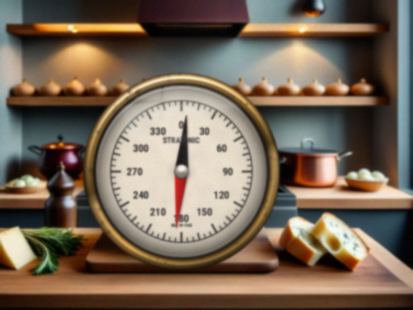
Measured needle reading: 185 °
